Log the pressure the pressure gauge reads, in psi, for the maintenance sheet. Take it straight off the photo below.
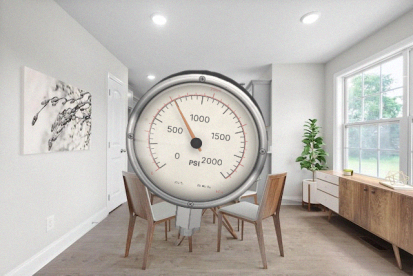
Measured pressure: 750 psi
